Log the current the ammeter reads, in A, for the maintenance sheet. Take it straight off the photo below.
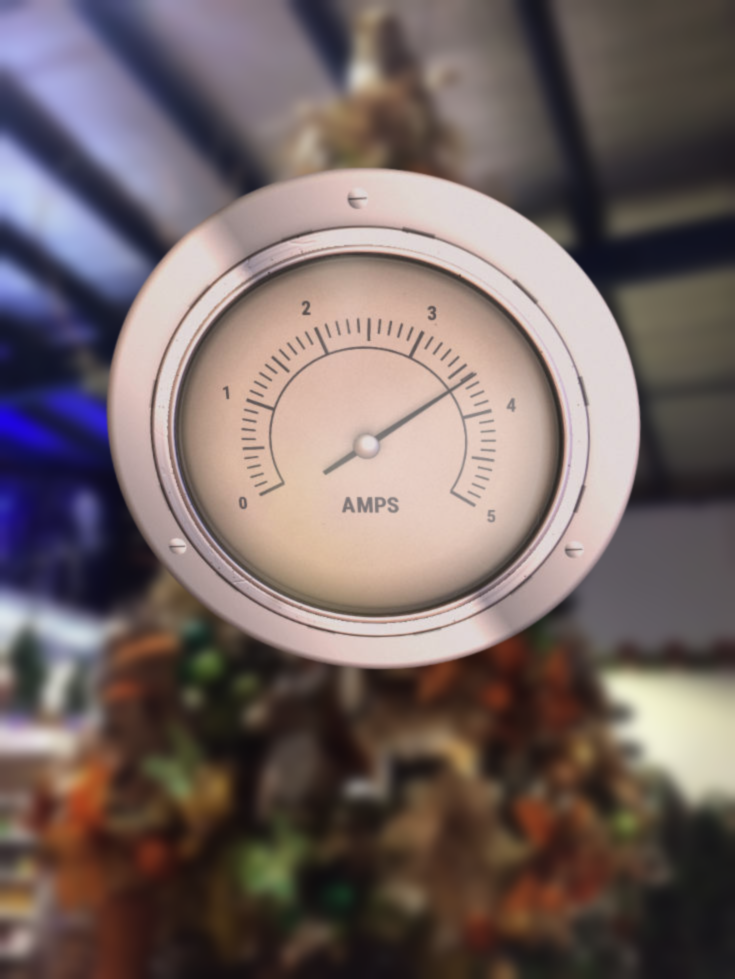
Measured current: 3.6 A
